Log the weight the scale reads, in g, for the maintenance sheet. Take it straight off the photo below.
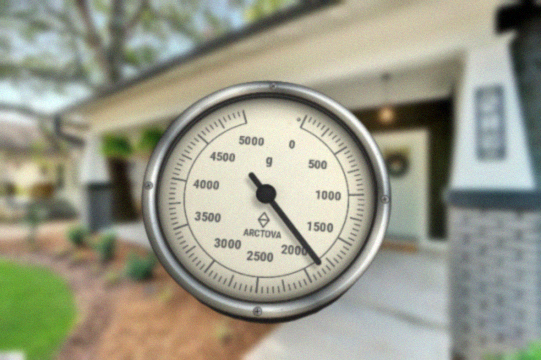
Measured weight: 1850 g
